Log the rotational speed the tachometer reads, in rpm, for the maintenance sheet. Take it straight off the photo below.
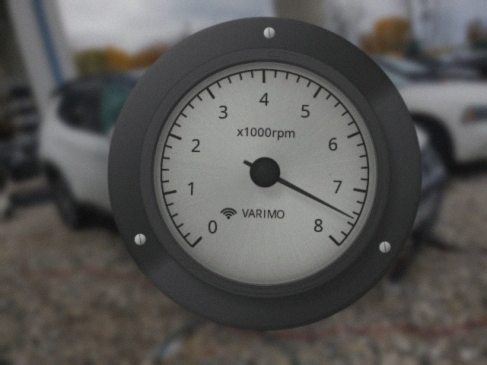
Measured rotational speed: 7500 rpm
